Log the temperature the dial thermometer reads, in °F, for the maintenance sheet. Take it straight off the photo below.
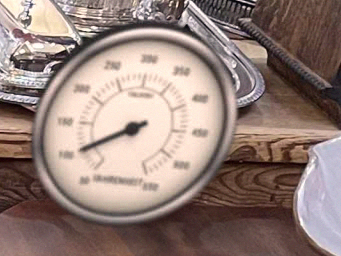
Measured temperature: 100 °F
